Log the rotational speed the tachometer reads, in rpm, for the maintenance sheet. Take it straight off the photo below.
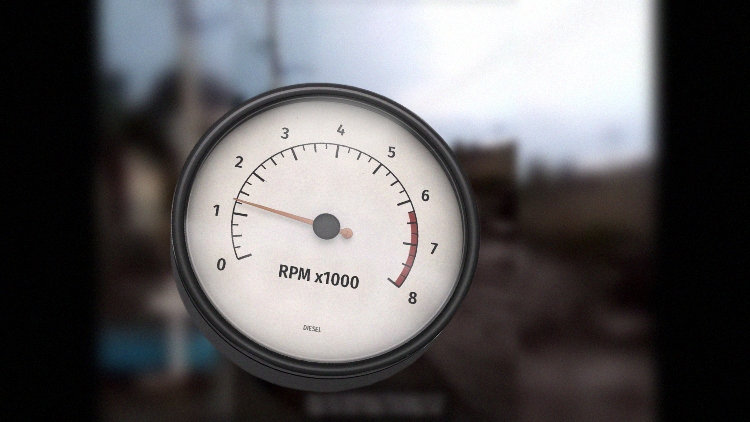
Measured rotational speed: 1250 rpm
